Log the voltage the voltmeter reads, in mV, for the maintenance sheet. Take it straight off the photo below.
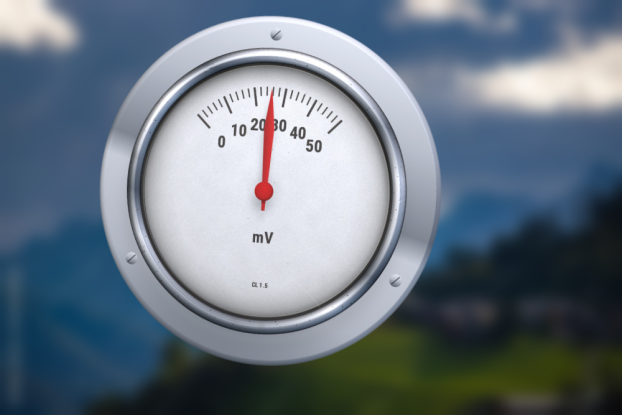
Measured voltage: 26 mV
